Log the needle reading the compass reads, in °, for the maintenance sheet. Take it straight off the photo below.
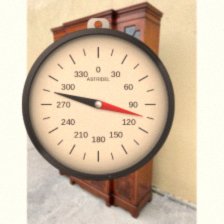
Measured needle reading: 105 °
